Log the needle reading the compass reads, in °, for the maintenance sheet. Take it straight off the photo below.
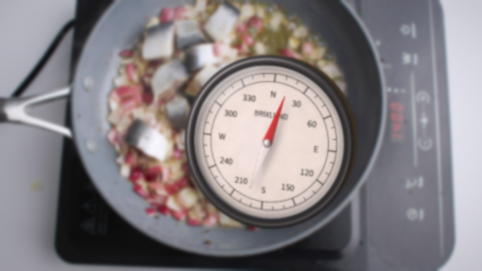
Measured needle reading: 15 °
